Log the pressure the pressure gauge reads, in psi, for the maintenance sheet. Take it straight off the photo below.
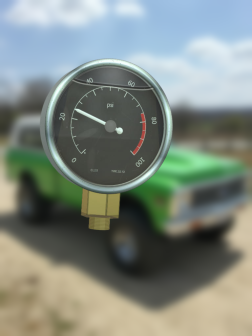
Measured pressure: 25 psi
